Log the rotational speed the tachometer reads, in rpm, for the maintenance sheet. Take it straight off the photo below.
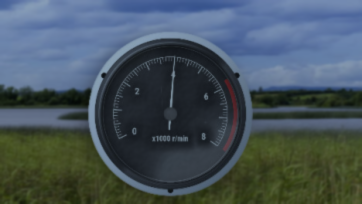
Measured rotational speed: 4000 rpm
